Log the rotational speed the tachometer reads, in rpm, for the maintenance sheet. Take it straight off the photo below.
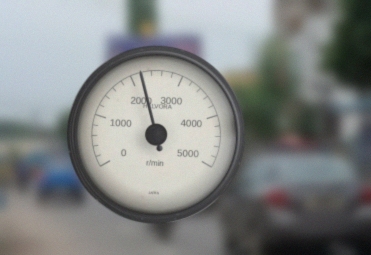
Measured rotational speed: 2200 rpm
